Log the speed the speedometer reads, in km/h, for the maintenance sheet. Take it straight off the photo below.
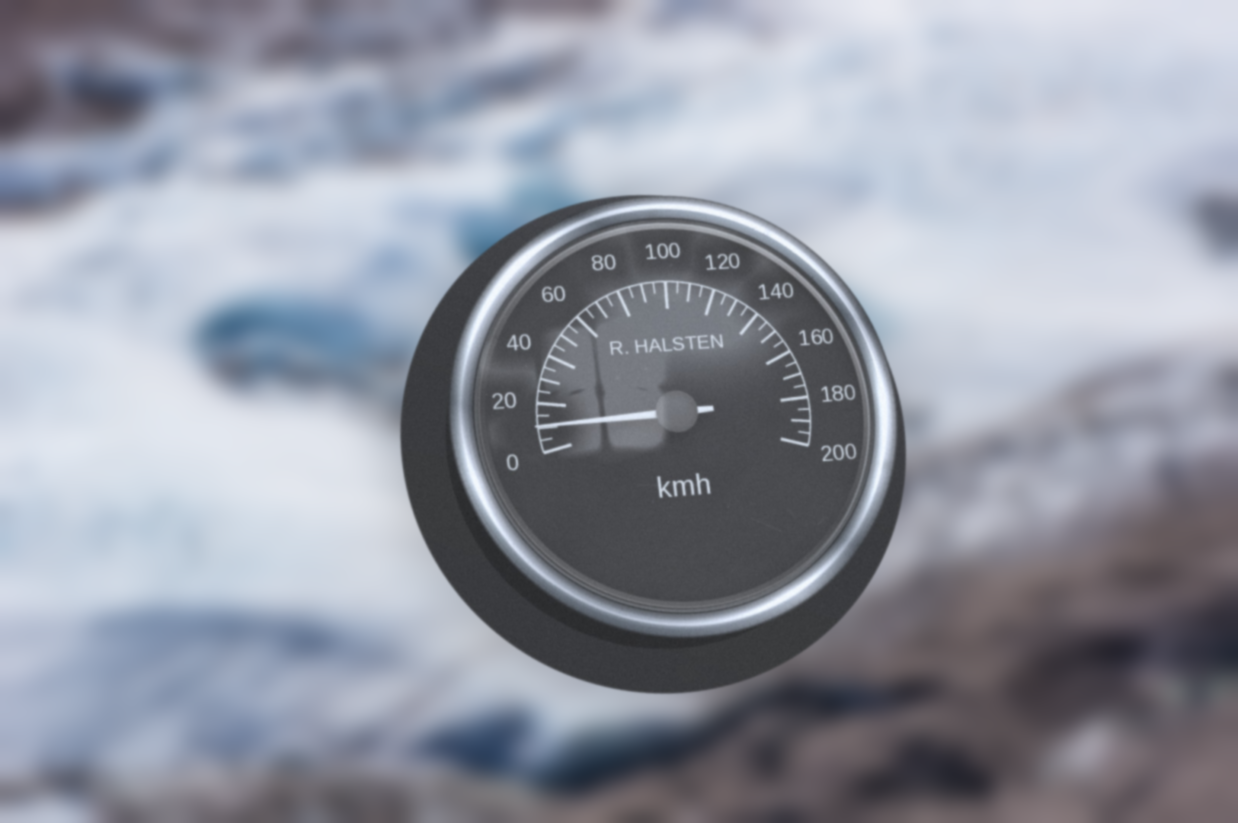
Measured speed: 10 km/h
